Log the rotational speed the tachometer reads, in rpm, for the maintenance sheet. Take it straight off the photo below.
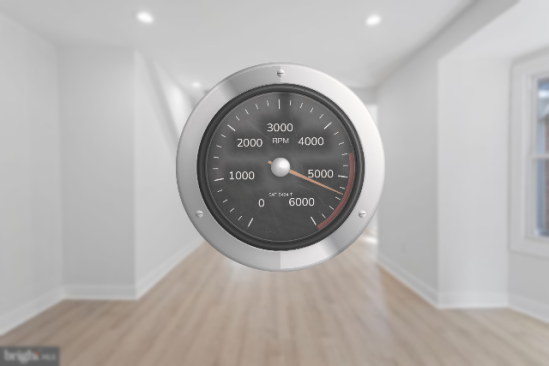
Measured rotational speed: 5300 rpm
